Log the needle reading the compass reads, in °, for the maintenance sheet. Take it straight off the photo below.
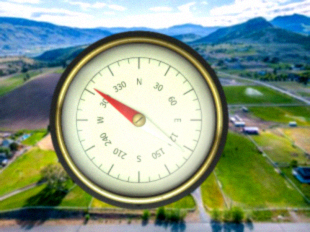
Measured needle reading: 305 °
